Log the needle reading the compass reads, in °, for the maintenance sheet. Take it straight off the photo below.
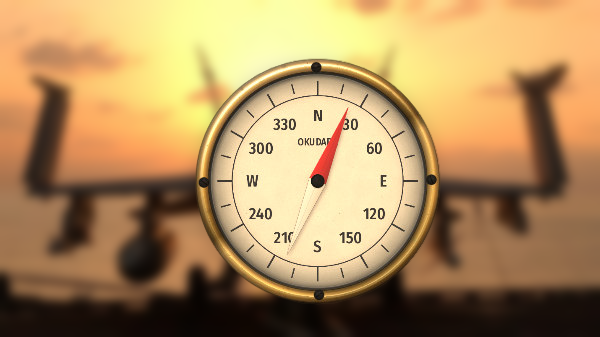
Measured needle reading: 22.5 °
